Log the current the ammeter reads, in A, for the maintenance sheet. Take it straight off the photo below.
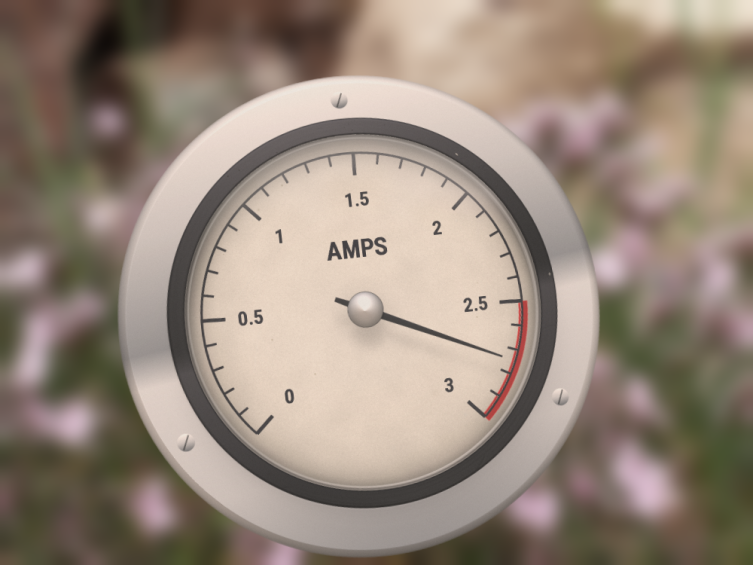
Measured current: 2.75 A
